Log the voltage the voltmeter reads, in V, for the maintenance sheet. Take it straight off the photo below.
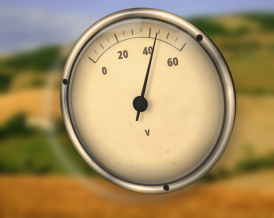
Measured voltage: 45 V
